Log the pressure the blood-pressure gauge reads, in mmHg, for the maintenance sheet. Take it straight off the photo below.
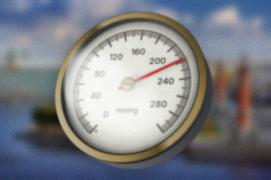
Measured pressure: 220 mmHg
